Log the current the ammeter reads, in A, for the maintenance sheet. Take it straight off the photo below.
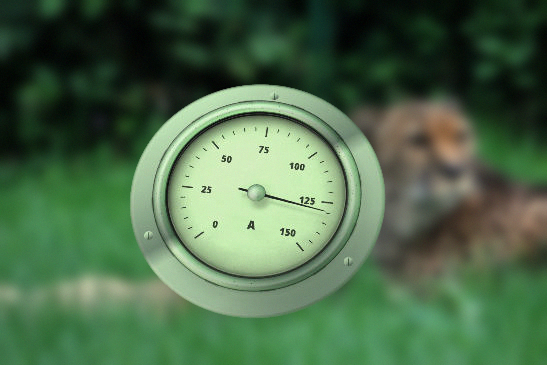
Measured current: 130 A
